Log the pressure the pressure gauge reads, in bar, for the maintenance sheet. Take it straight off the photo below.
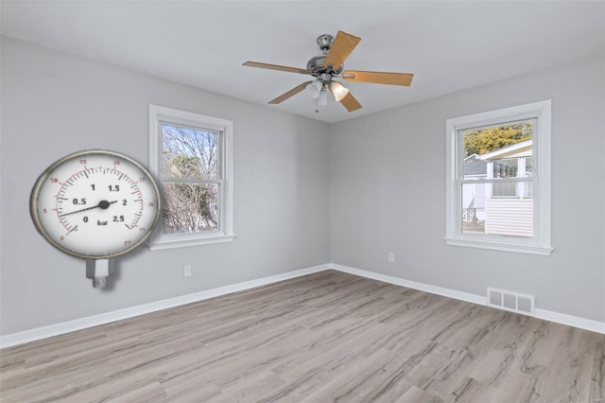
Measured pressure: 0.25 bar
